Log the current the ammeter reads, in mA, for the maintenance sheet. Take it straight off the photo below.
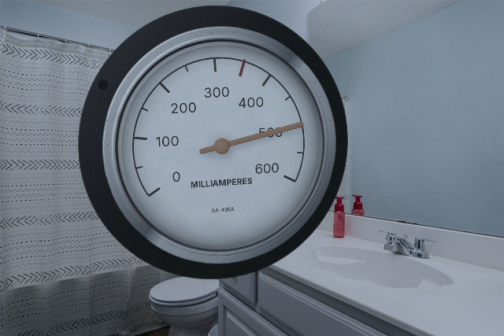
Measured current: 500 mA
